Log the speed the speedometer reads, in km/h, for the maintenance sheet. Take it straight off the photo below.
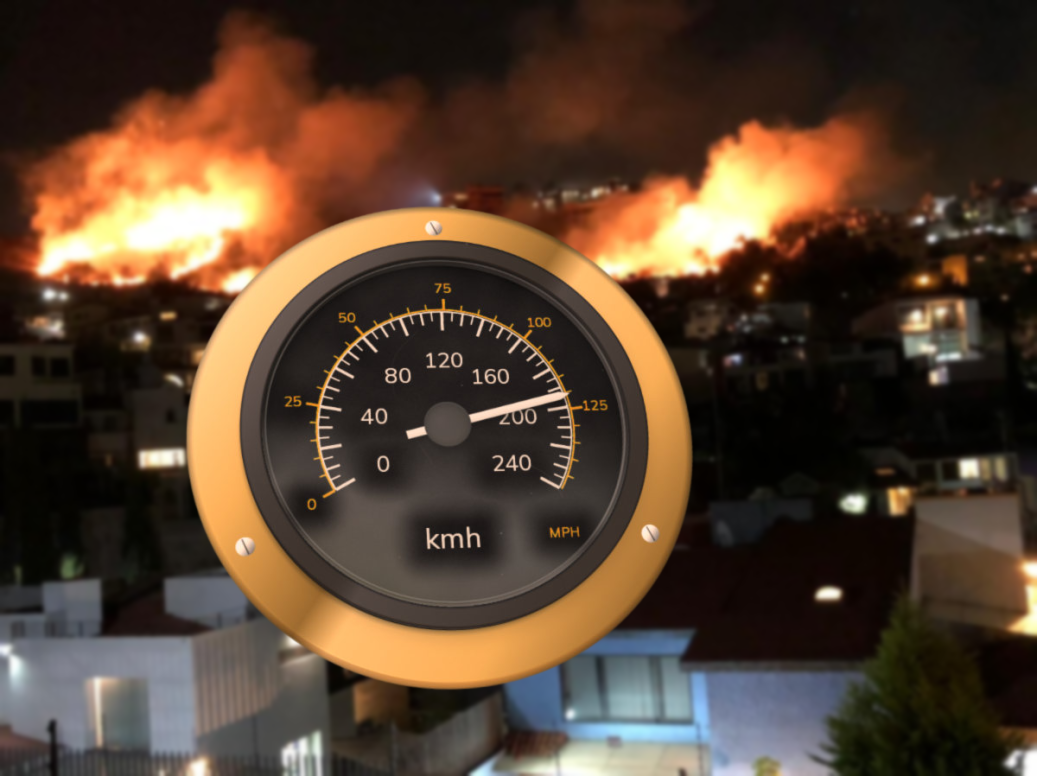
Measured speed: 195 km/h
